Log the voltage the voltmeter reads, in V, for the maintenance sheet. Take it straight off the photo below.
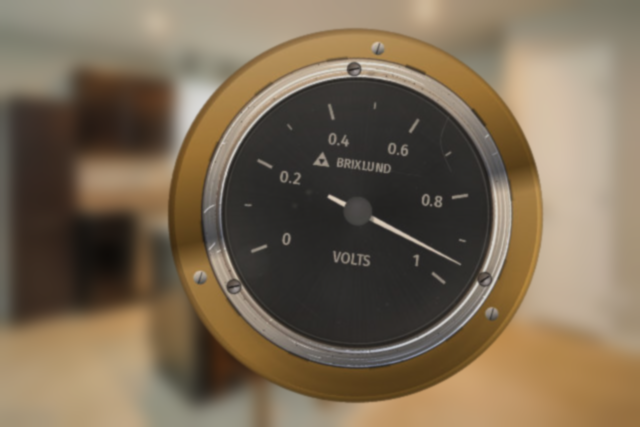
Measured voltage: 0.95 V
